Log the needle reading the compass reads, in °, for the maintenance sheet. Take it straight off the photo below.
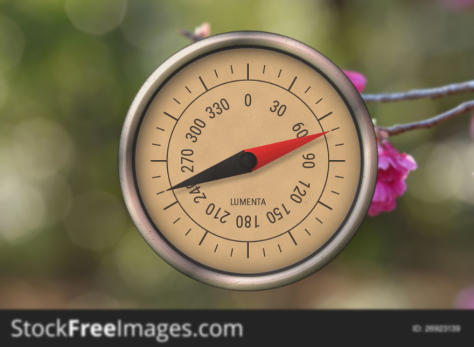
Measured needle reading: 70 °
